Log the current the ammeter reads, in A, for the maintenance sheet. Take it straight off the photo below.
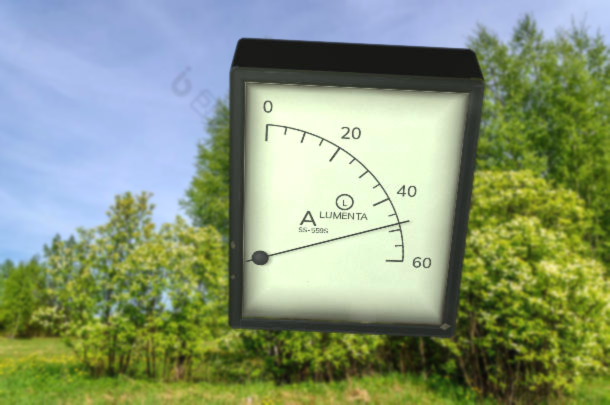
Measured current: 47.5 A
